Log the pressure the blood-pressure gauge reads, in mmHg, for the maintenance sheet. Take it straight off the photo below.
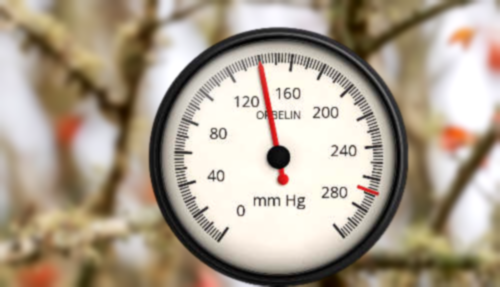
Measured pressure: 140 mmHg
